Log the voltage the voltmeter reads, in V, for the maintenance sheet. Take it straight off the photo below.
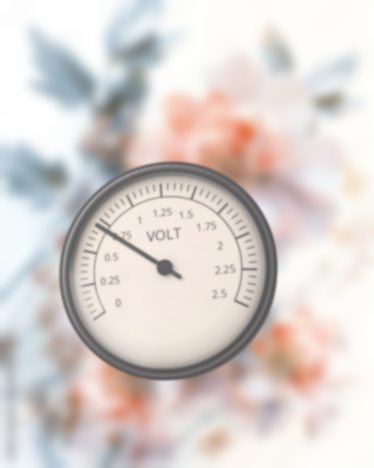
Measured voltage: 0.7 V
